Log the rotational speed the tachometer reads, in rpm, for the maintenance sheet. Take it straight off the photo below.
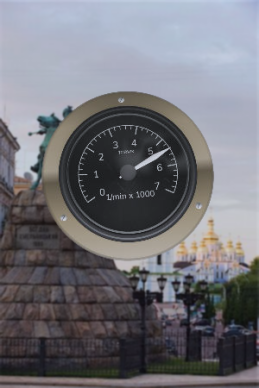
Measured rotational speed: 5400 rpm
